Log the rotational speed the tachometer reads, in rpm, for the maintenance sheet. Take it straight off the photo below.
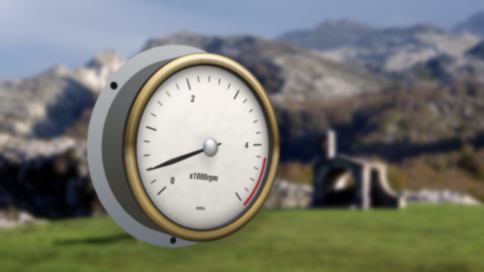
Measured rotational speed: 400 rpm
